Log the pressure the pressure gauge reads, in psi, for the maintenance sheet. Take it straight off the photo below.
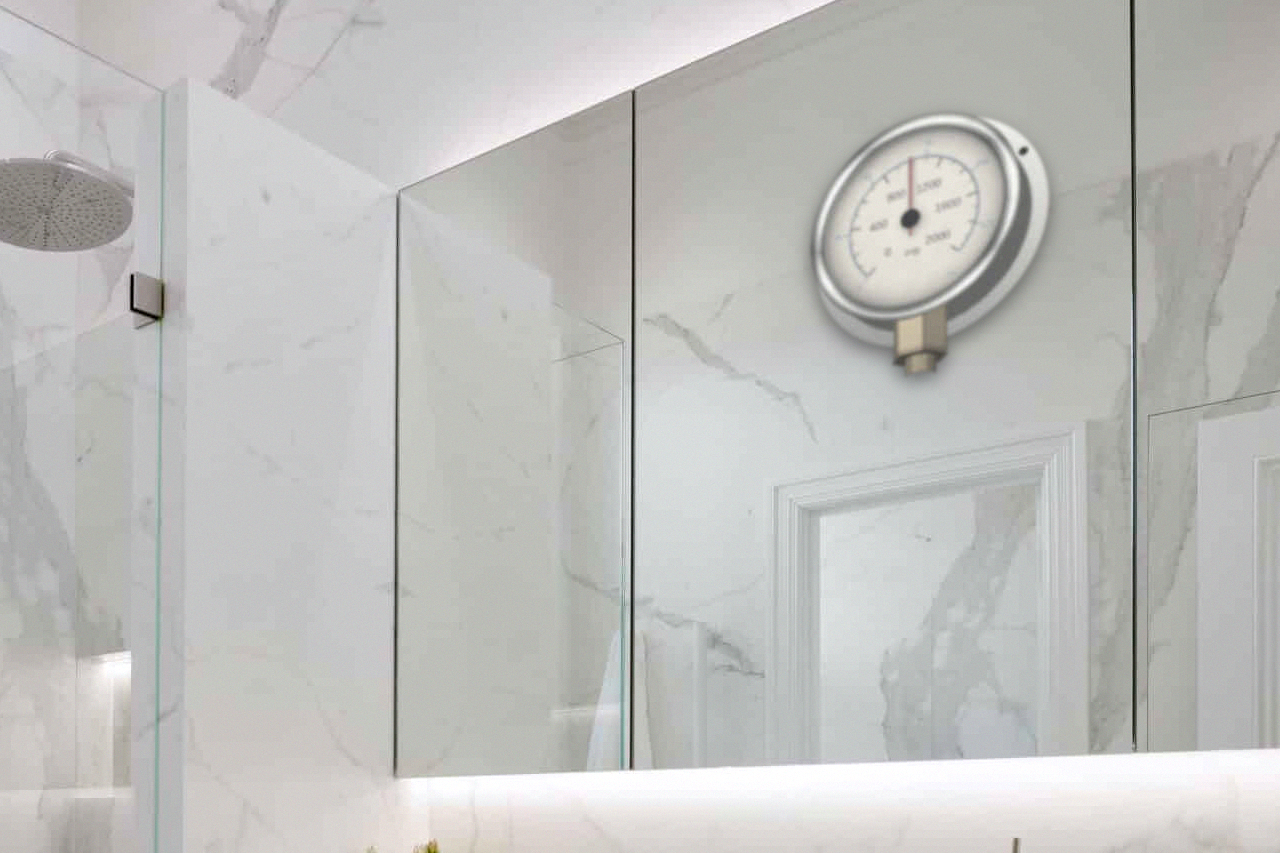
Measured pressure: 1000 psi
